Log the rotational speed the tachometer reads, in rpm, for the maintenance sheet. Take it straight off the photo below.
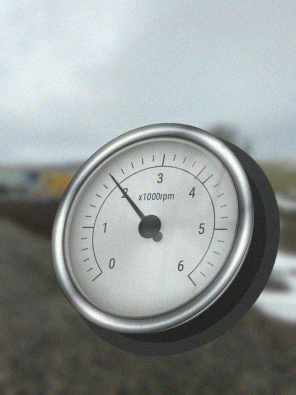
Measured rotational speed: 2000 rpm
